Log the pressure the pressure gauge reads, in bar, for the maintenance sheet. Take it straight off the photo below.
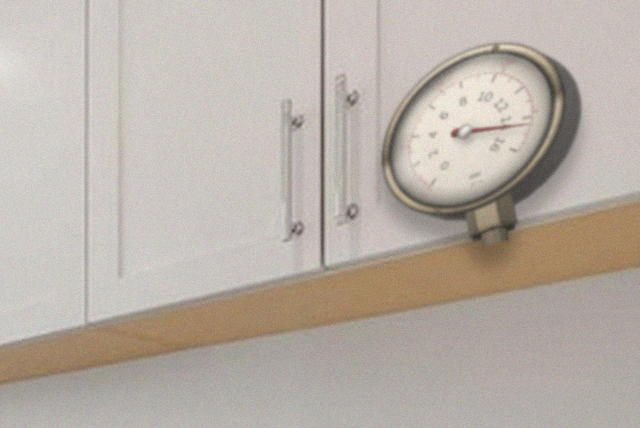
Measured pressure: 14.5 bar
